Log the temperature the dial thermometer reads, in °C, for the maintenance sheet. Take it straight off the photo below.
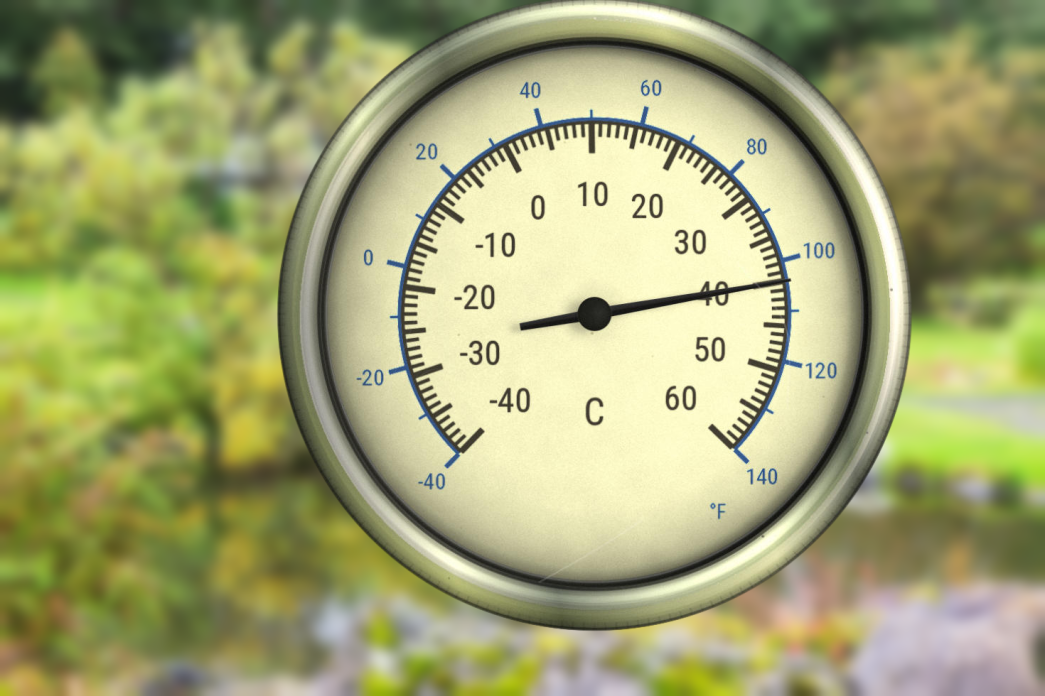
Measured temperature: 40 °C
